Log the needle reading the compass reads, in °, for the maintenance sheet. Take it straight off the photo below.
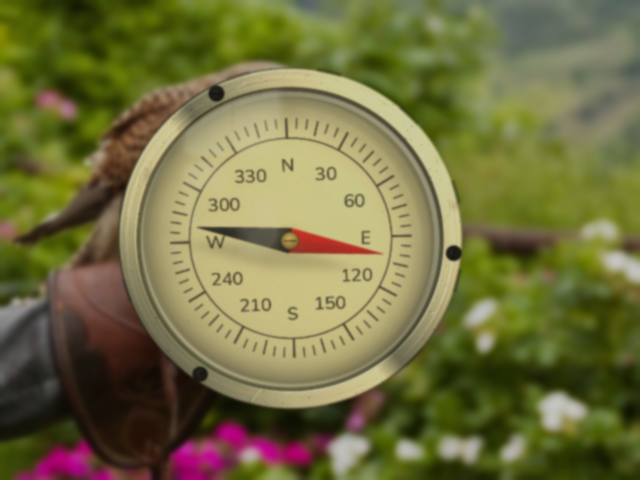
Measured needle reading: 100 °
